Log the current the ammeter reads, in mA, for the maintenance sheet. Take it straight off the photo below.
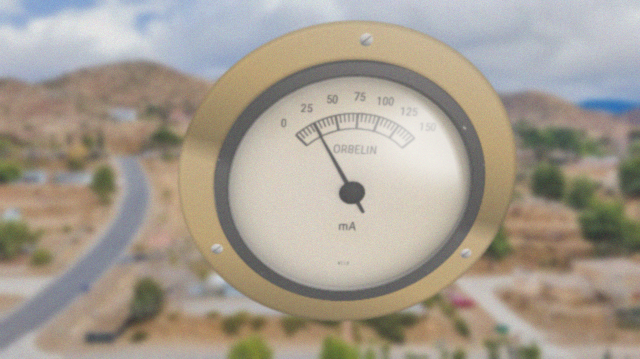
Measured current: 25 mA
